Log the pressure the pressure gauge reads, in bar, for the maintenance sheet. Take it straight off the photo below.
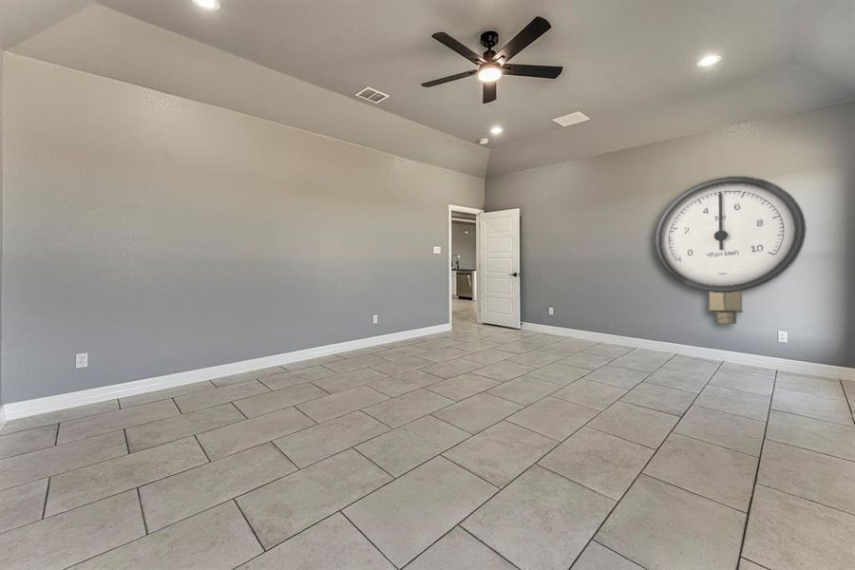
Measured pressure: 5 bar
